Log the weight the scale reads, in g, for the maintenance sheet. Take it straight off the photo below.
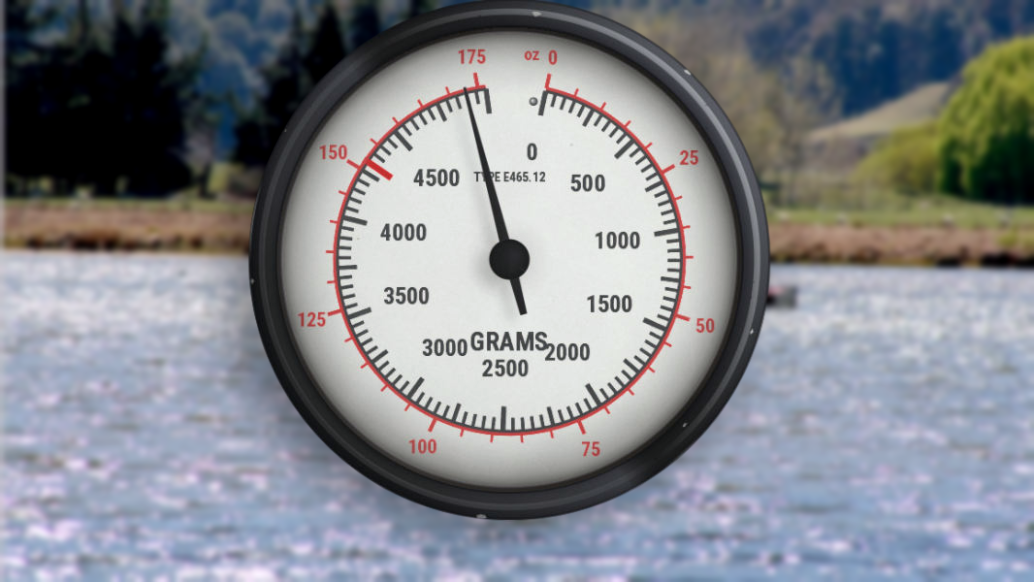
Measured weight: 4900 g
